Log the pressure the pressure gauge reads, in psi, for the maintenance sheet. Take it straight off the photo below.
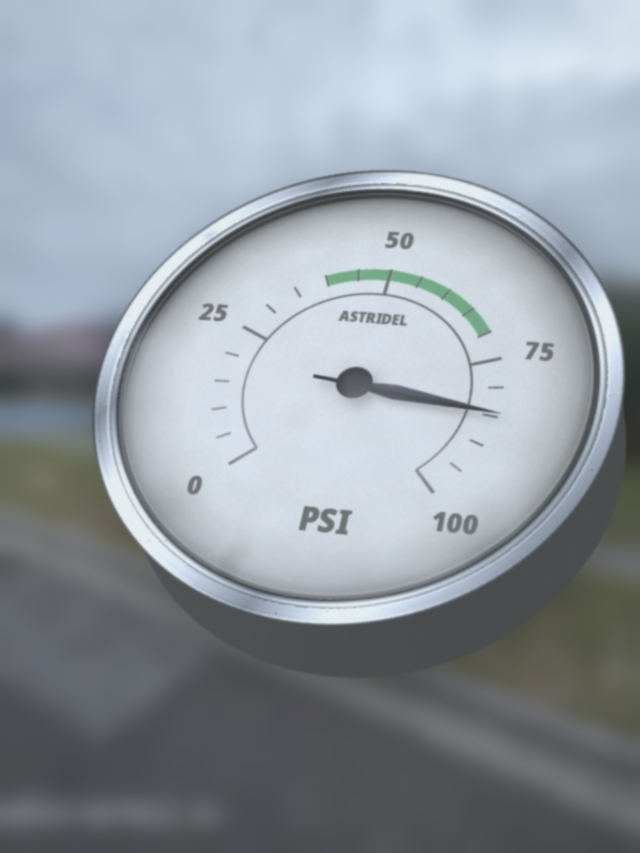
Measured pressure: 85 psi
